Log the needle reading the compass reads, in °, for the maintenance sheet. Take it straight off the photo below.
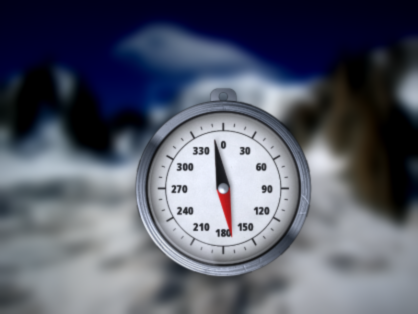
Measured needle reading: 170 °
